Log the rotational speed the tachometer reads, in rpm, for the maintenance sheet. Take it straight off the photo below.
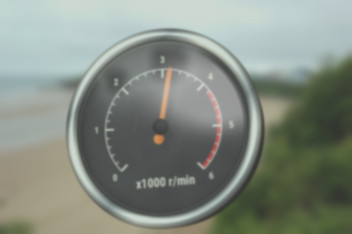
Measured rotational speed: 3200 rpm
